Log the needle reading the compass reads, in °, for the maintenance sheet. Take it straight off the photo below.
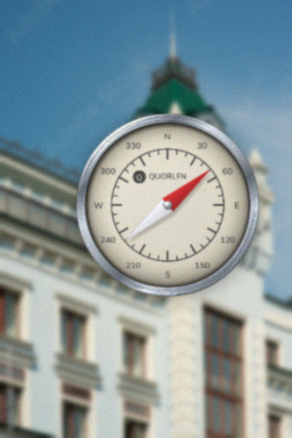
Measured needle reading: 50 °
